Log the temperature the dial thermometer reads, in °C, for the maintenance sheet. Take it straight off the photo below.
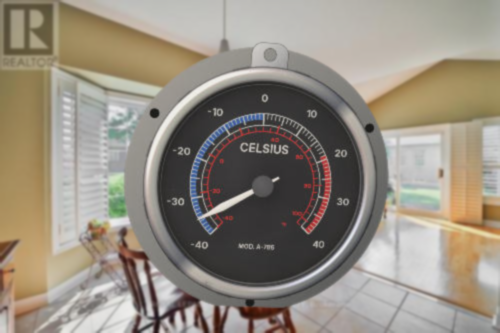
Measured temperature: -35 °C
